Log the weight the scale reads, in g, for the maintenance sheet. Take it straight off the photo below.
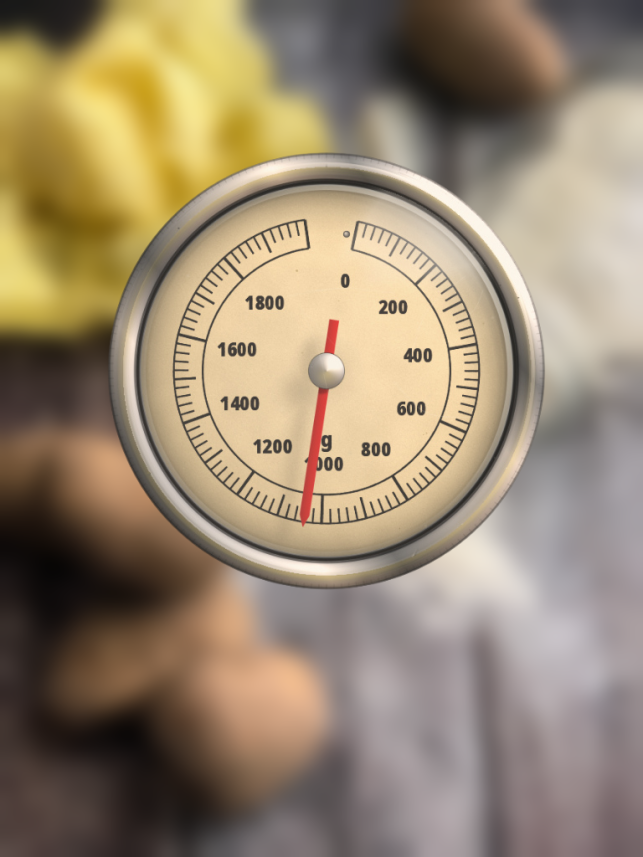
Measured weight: 1040 g
